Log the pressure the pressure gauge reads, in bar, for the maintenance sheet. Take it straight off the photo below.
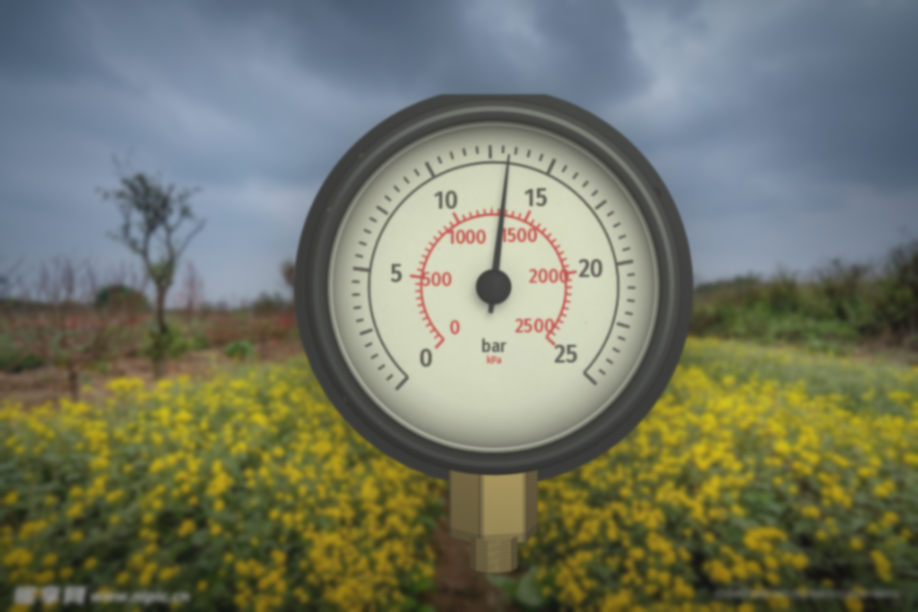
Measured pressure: 13.25 bar
